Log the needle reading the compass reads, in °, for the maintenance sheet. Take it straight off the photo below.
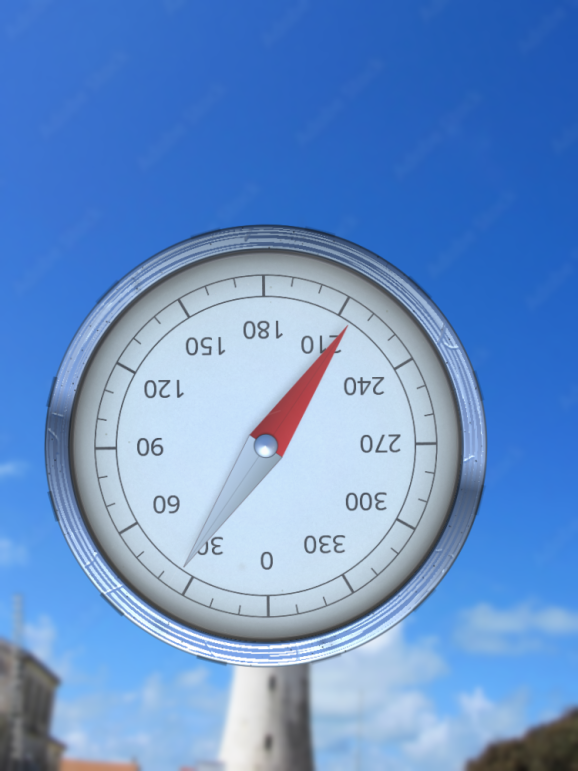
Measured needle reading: 215 °
